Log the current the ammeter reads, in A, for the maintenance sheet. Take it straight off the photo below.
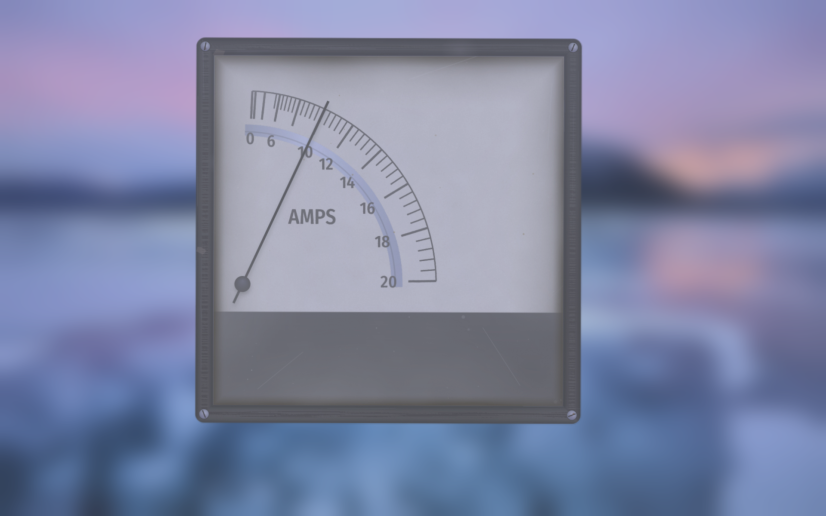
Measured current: 10 A
